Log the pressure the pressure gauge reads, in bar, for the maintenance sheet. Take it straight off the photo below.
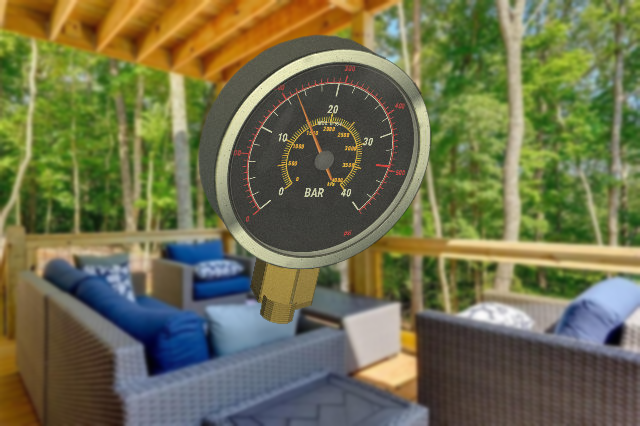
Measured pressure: 15 bar
